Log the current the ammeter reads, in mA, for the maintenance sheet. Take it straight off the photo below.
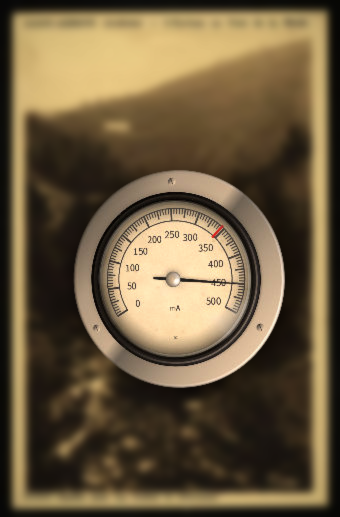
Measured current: 450 mA
